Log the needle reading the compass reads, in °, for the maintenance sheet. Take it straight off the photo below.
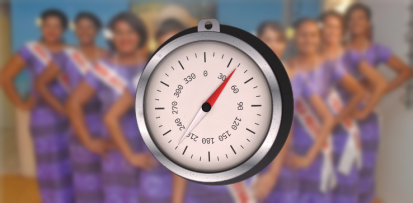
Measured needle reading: 40 °
